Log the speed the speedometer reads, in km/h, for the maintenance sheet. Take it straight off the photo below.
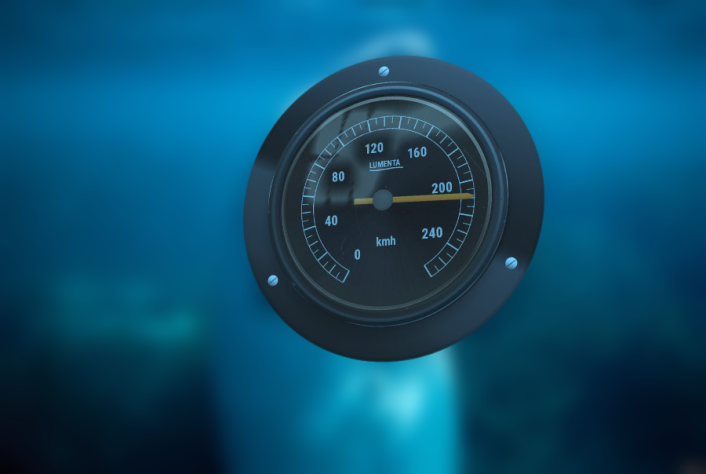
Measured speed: 210 km/h
